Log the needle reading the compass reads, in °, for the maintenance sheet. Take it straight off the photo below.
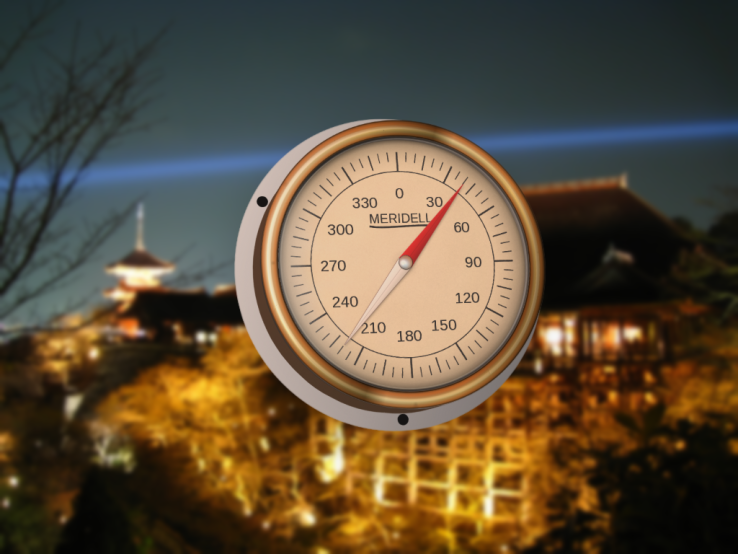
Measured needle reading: 40 °
